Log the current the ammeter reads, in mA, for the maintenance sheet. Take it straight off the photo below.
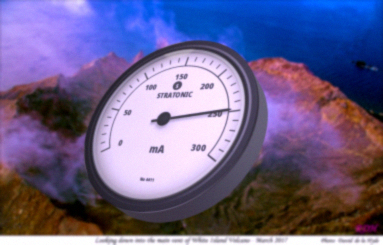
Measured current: 250 mA
